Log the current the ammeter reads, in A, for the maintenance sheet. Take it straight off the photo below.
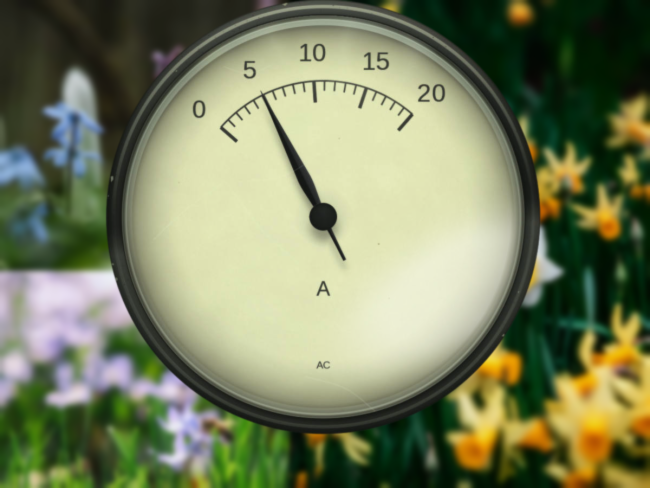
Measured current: 5 A
